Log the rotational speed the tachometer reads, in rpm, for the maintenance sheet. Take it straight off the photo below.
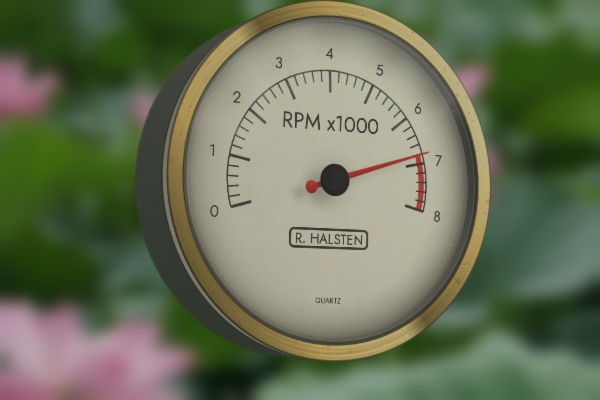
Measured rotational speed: 6800 rpm
